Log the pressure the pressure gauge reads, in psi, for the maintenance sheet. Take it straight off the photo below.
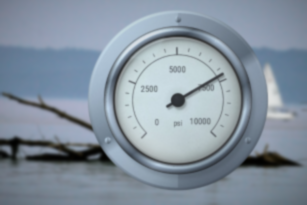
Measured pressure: 7250 psi
